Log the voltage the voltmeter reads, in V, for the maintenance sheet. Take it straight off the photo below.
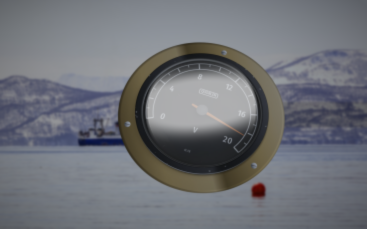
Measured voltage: 18.5 V
